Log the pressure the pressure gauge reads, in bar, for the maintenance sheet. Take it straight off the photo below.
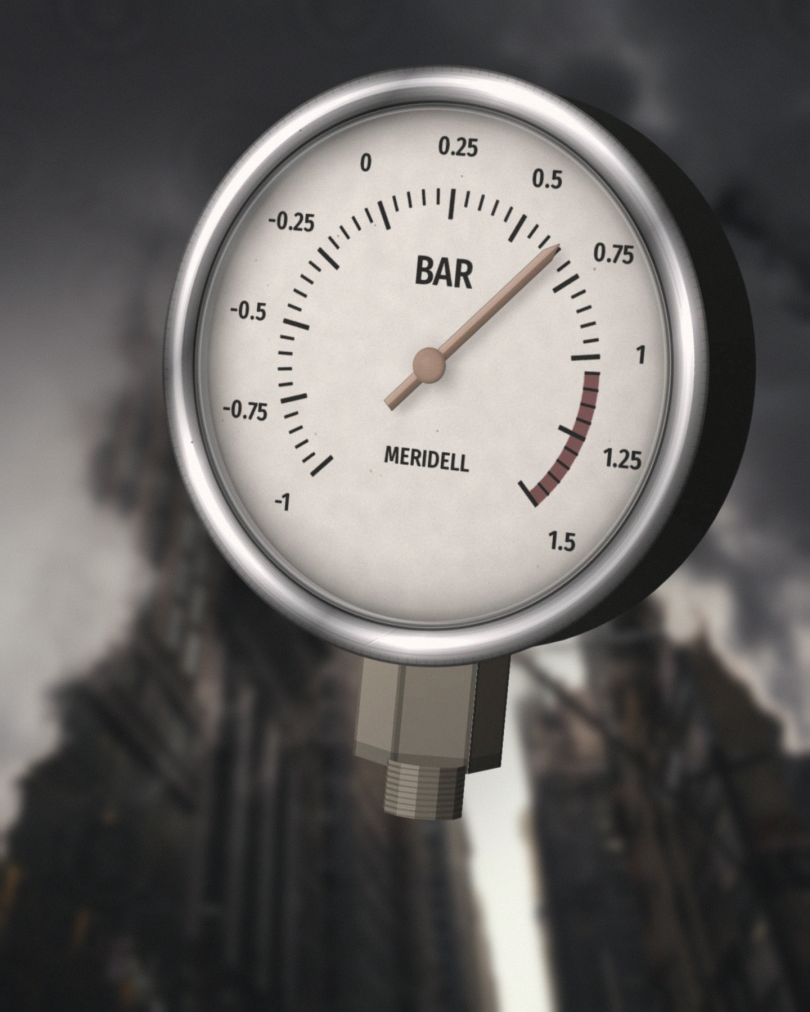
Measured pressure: 0.65 bar
